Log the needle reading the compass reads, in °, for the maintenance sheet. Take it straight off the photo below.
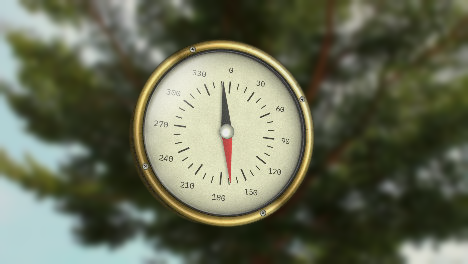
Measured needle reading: 170 °
